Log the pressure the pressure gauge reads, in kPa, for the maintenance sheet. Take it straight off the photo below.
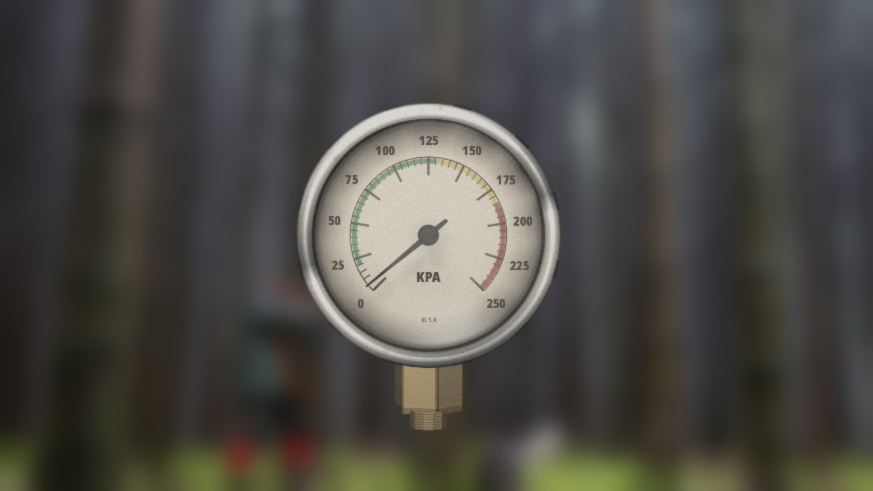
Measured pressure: 5 kPa
